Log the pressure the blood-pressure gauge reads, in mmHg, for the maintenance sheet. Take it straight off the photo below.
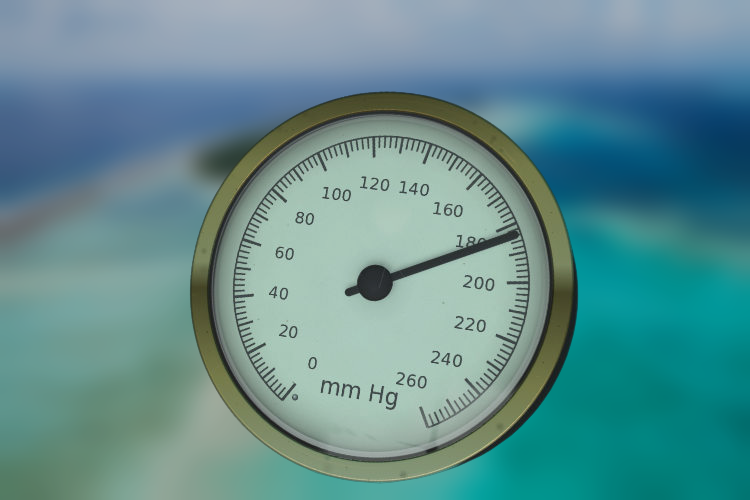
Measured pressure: 184 mmHg
